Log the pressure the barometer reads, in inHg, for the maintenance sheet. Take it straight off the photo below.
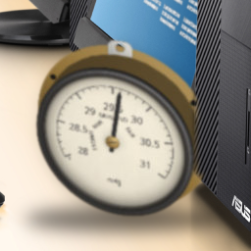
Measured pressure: 29.6 inHg
